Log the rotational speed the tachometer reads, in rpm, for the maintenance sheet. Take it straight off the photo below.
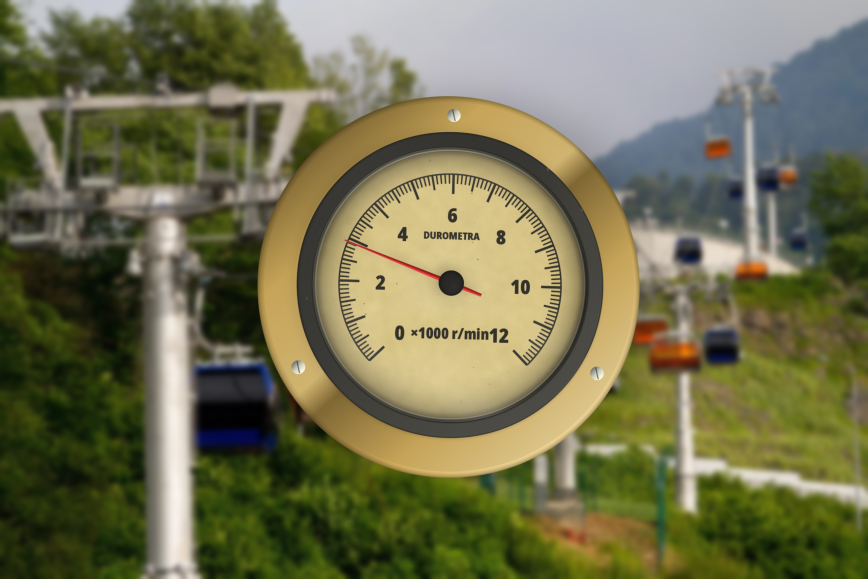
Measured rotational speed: 2900 rpm
